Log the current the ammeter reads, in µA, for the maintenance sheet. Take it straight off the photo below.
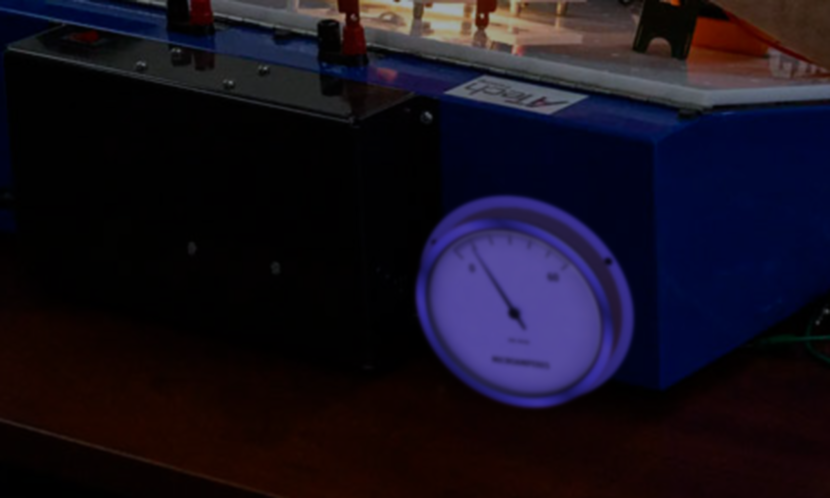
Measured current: 10 µA
